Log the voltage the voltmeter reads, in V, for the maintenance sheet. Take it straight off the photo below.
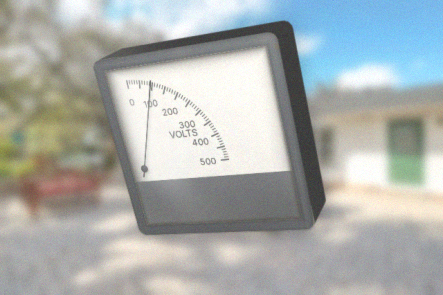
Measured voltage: 100 V
